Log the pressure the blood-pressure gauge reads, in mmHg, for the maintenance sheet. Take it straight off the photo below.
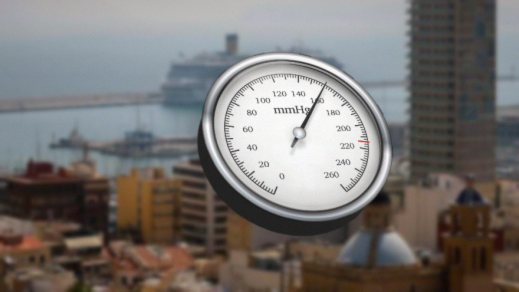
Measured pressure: 160 mmHg
